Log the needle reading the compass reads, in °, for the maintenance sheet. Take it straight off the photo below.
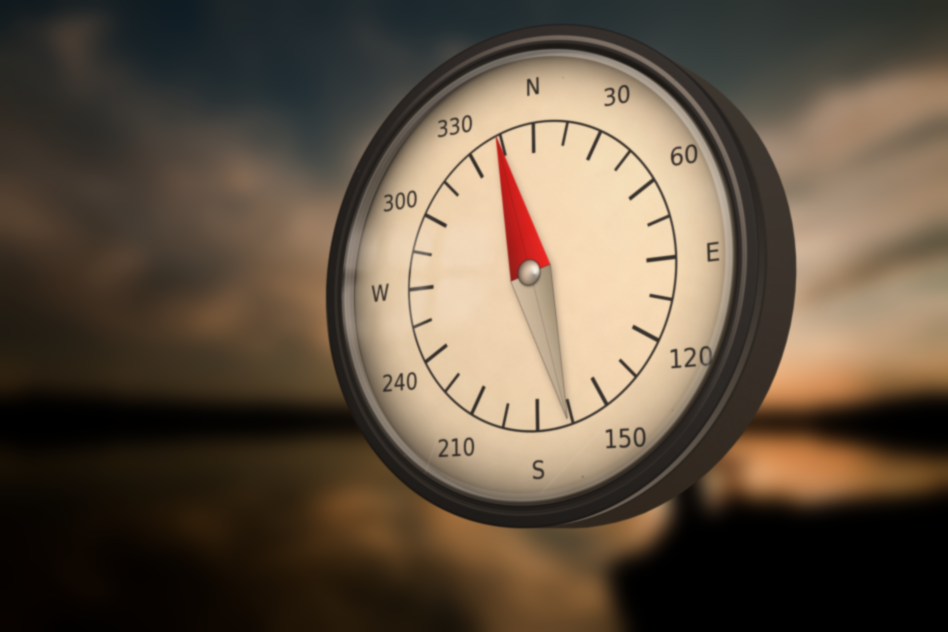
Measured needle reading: 345 °
